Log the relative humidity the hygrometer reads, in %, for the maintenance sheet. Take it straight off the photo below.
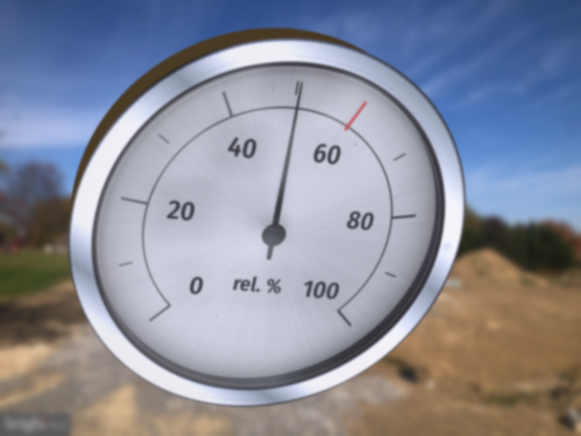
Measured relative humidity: 50 %
